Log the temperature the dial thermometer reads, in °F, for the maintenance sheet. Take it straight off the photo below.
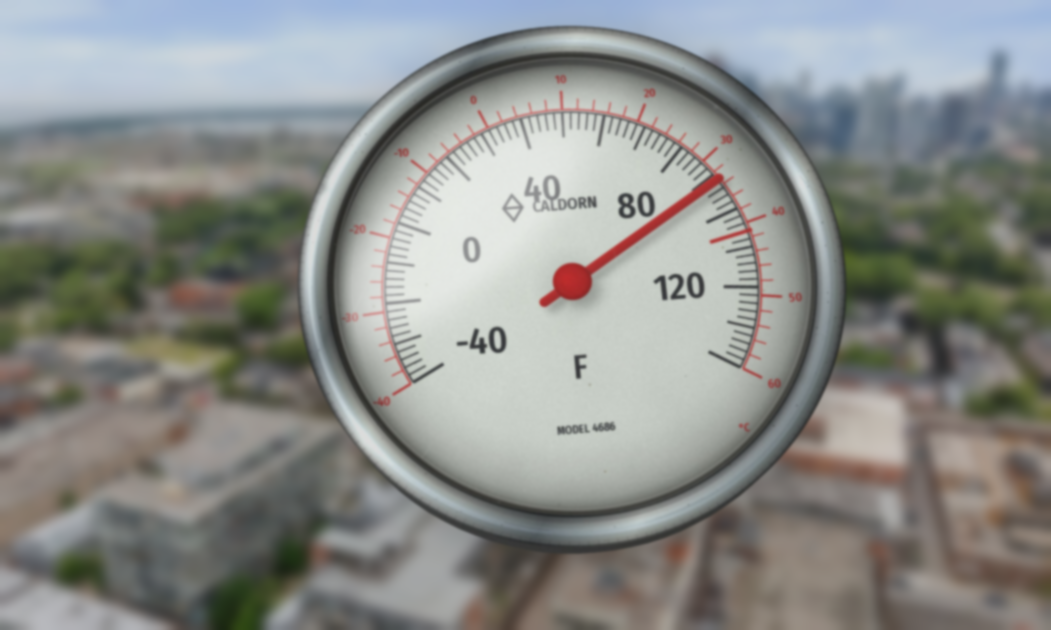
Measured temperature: 92 °F
